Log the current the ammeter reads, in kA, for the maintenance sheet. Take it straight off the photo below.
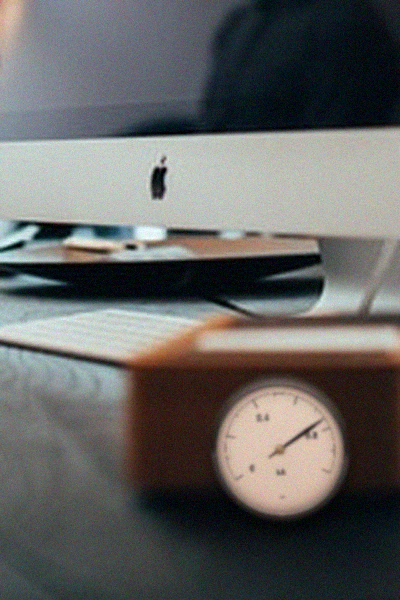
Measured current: 0.75 kA
